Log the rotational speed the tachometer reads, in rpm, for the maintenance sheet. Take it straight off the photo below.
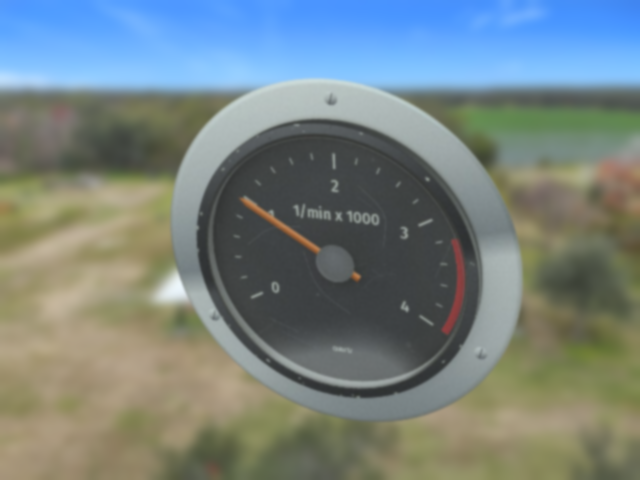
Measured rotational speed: 1000 rpm
